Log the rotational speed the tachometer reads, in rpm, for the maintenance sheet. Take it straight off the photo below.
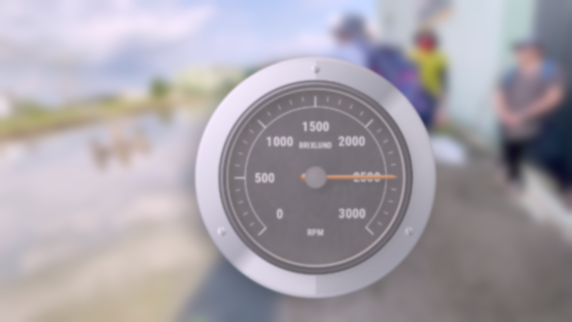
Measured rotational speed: 2500 rpm
